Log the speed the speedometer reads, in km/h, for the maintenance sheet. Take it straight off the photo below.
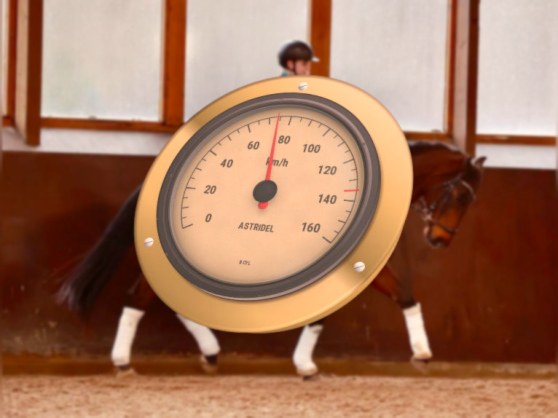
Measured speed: 75 km/h
